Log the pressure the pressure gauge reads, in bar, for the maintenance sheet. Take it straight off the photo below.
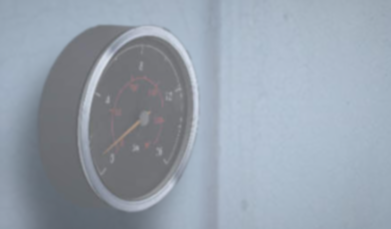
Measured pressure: 1 bar
